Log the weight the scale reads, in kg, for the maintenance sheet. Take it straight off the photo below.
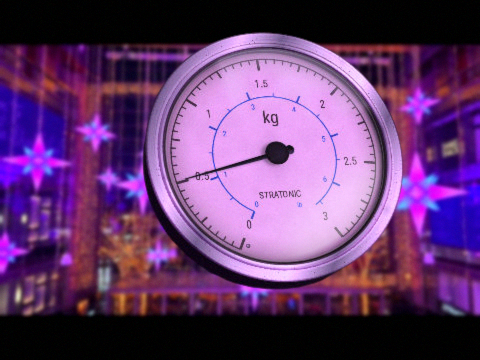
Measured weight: 0.5 kg
